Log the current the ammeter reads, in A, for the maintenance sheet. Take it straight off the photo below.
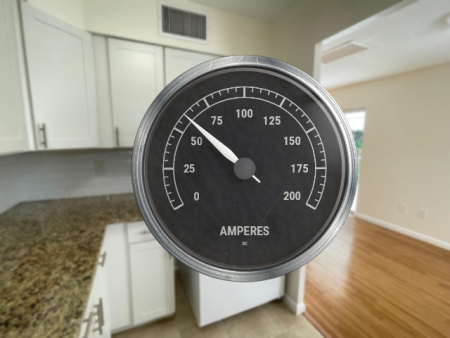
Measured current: 60 A
